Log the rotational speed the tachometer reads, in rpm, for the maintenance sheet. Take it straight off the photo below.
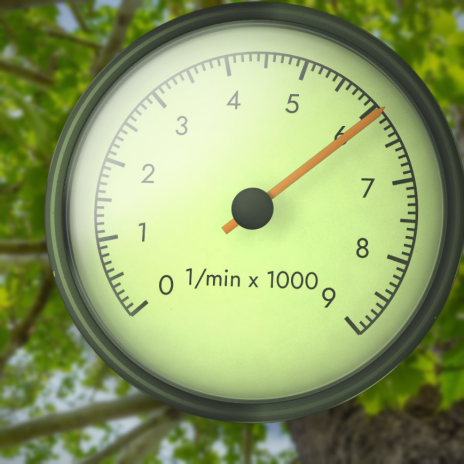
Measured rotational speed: 6100 rpm
